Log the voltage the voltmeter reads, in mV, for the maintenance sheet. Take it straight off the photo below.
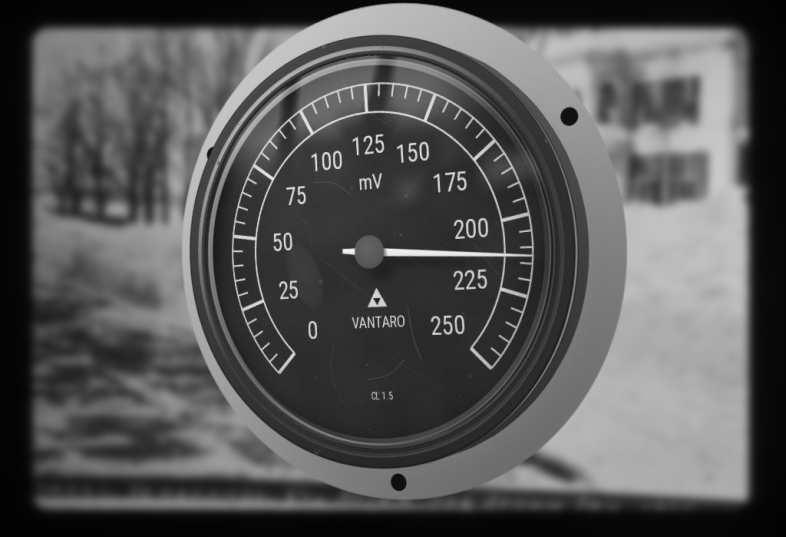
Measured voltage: 212.5 mV
